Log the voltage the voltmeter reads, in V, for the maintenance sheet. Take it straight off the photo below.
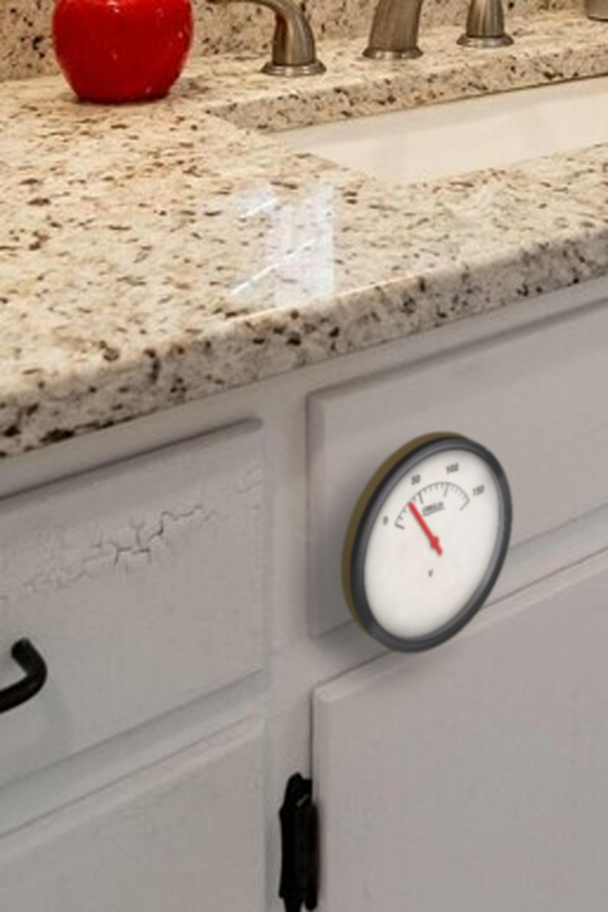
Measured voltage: 30 V
